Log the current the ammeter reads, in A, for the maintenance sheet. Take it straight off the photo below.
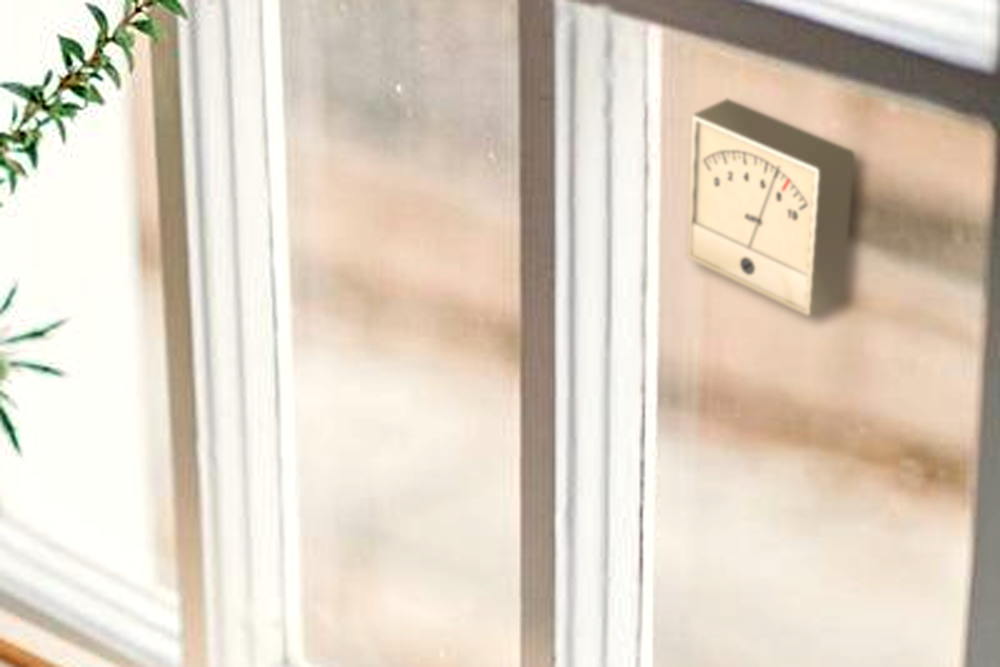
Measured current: 7 A
